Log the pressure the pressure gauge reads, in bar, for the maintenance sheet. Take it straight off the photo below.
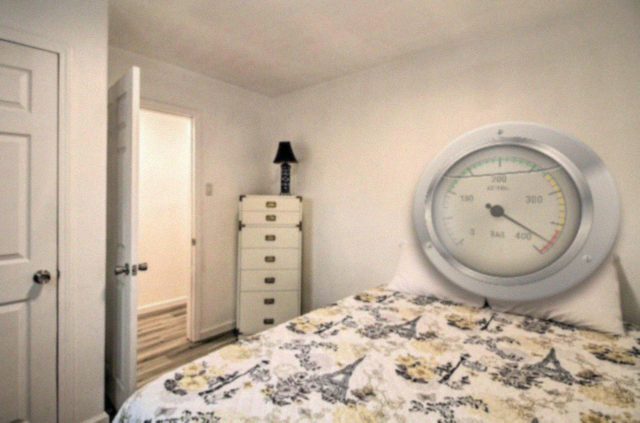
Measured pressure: 380 bar
